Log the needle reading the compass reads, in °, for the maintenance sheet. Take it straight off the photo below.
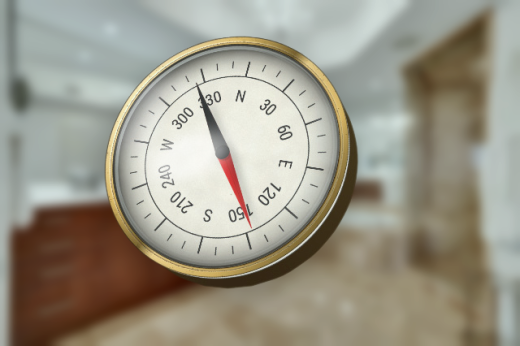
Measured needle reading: 145 °
